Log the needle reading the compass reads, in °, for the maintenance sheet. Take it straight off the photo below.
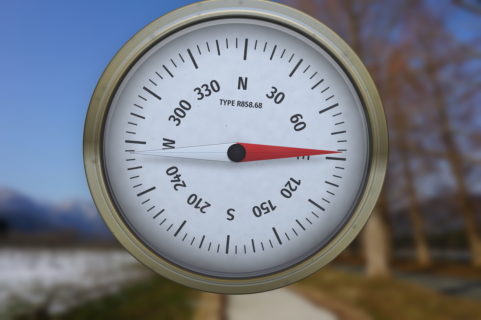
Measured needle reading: 85 °
